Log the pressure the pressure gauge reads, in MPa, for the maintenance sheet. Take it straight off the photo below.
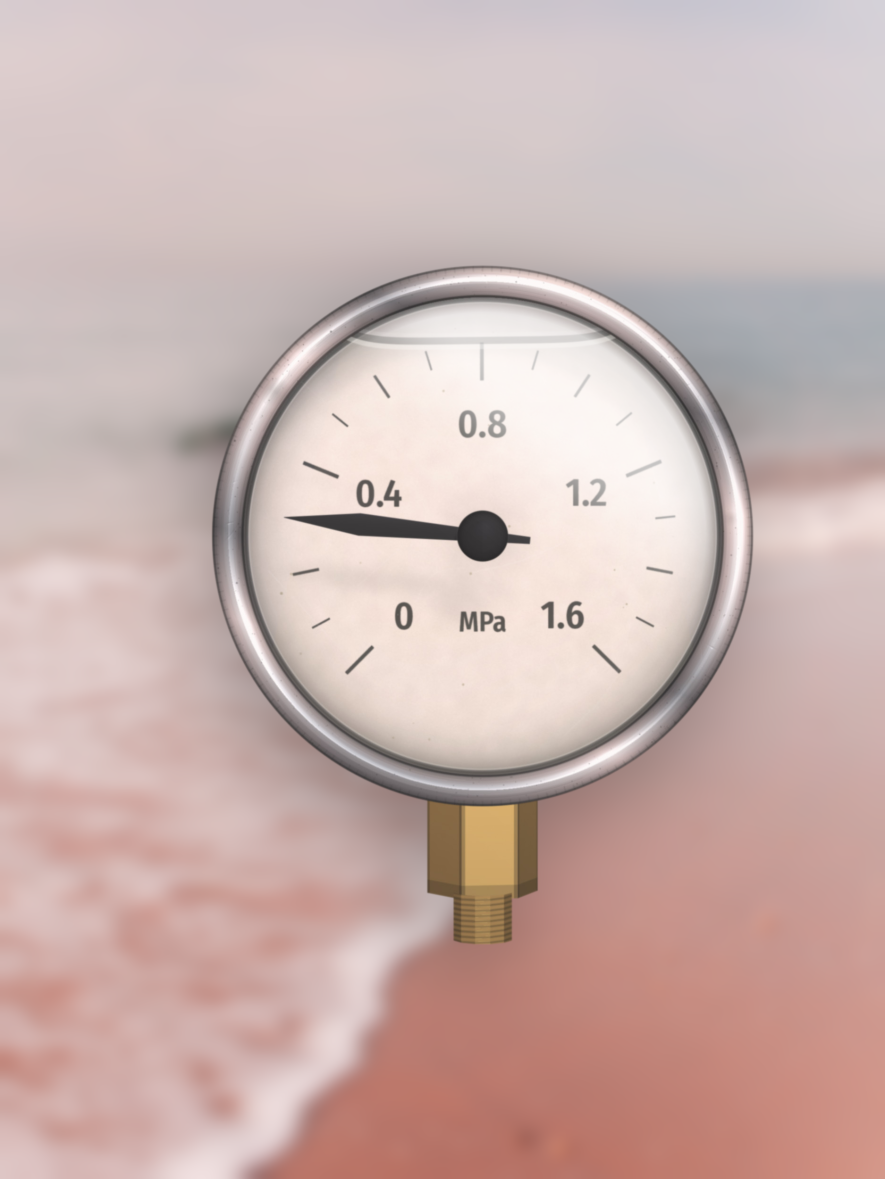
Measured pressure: 0.3 MPa
